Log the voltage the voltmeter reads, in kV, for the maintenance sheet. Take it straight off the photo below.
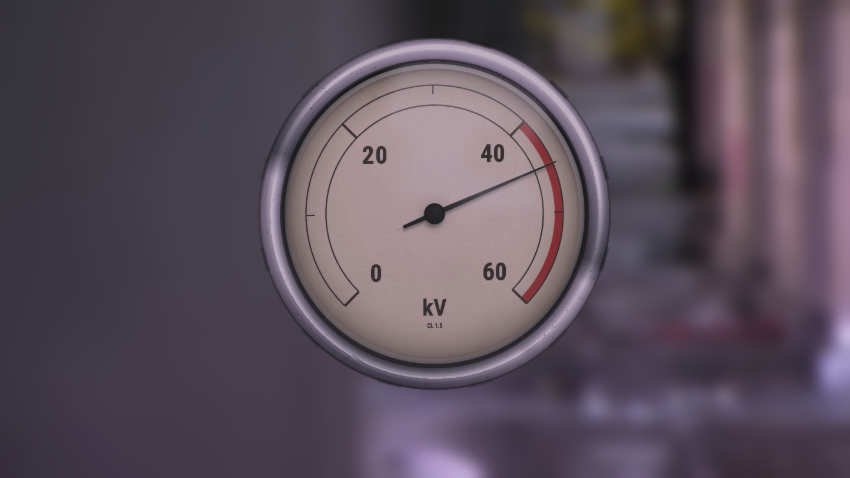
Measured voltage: 45 kV
